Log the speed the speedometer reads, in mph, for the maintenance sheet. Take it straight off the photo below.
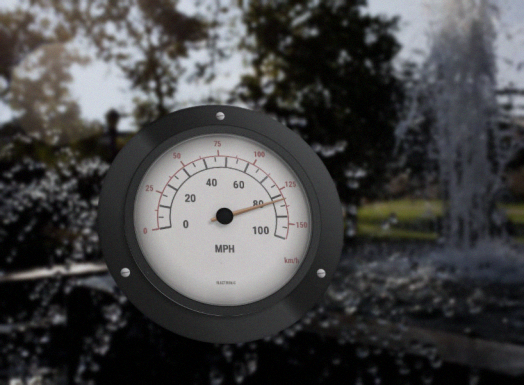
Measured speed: 82.5 mph
